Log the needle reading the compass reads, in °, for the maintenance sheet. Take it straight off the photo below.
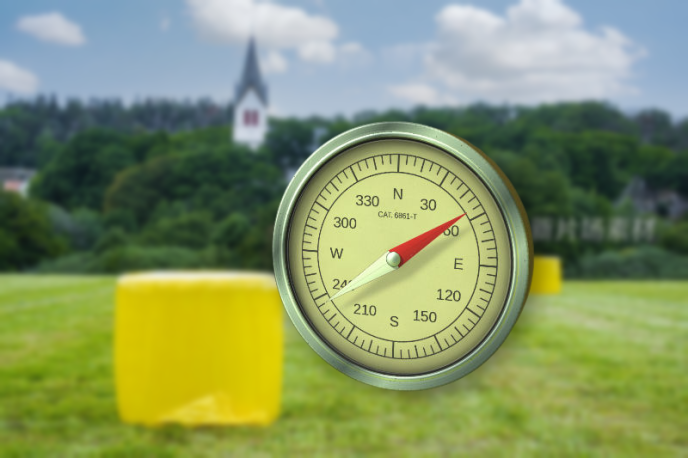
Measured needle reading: 55 °
